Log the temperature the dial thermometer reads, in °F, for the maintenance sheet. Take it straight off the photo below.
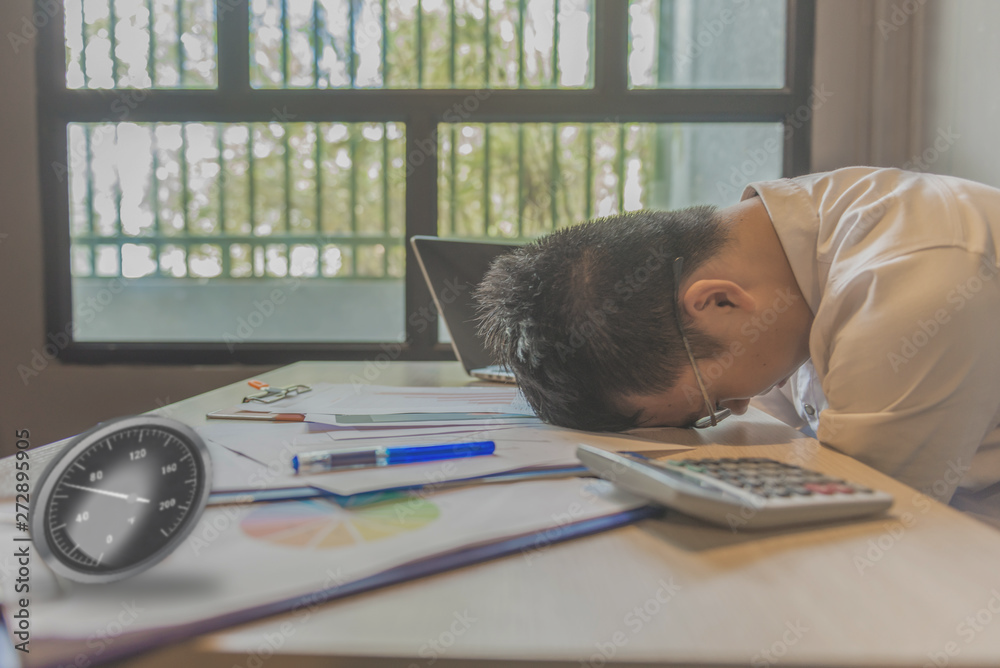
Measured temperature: 68 °F
